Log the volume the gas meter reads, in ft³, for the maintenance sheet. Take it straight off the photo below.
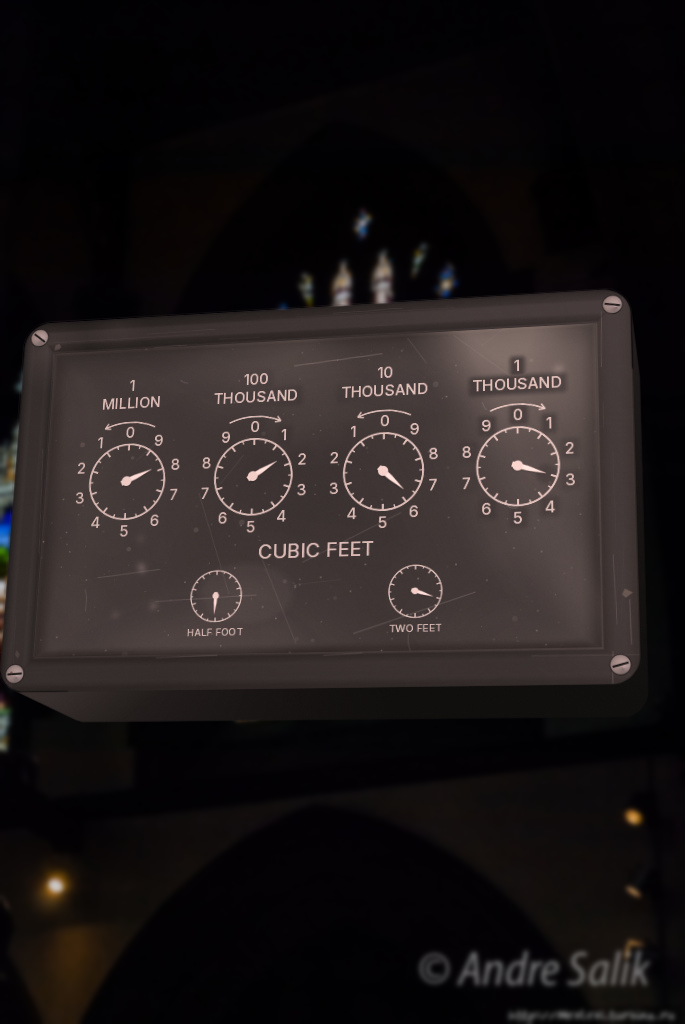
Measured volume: 816300 ft³
